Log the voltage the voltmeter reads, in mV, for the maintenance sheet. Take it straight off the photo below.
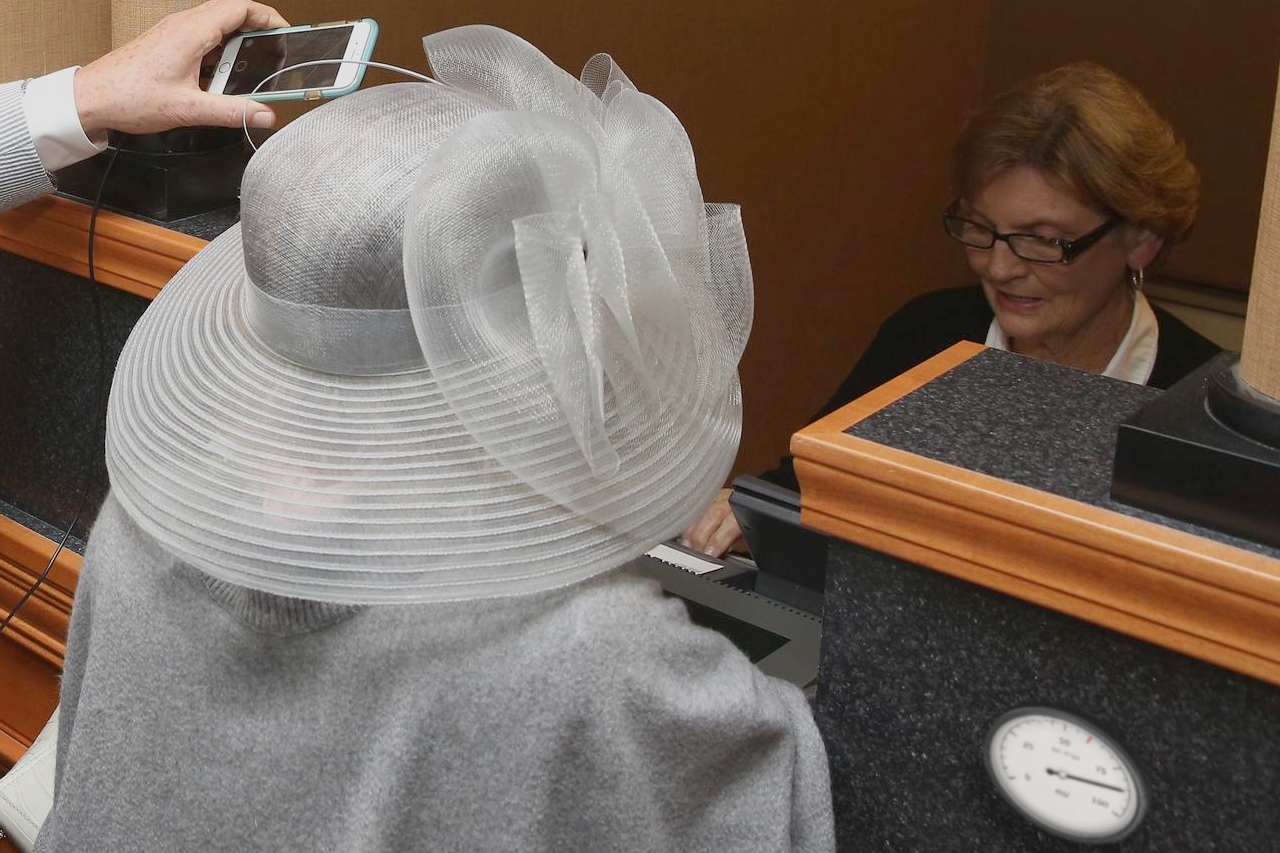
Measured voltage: 85 mV
